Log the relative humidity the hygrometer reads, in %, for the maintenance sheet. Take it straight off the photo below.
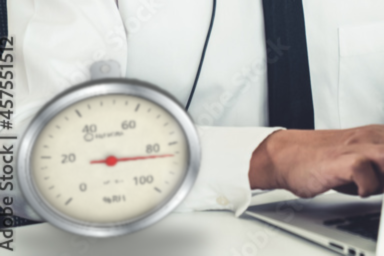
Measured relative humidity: 84 %
